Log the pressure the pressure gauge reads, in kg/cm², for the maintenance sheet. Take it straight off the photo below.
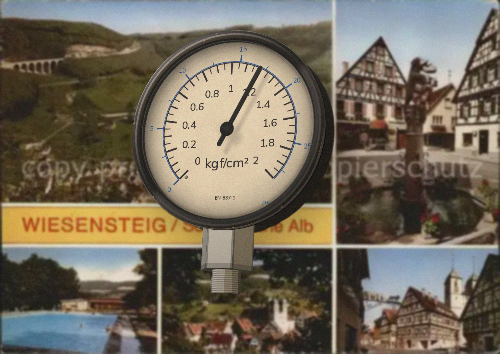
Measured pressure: 1.2 kg/cm²
